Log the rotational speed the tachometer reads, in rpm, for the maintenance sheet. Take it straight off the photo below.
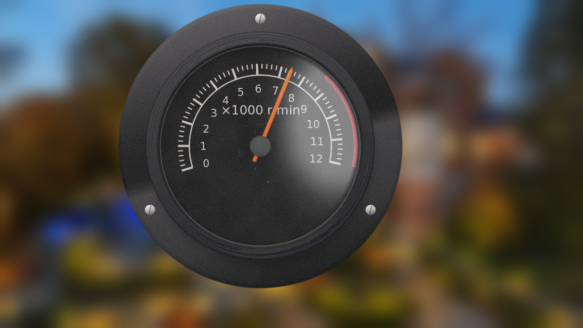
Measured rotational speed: 7400 rpm
